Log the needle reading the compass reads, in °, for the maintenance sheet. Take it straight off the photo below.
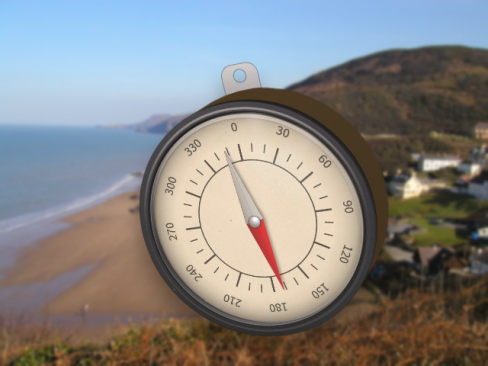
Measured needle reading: 170 °
